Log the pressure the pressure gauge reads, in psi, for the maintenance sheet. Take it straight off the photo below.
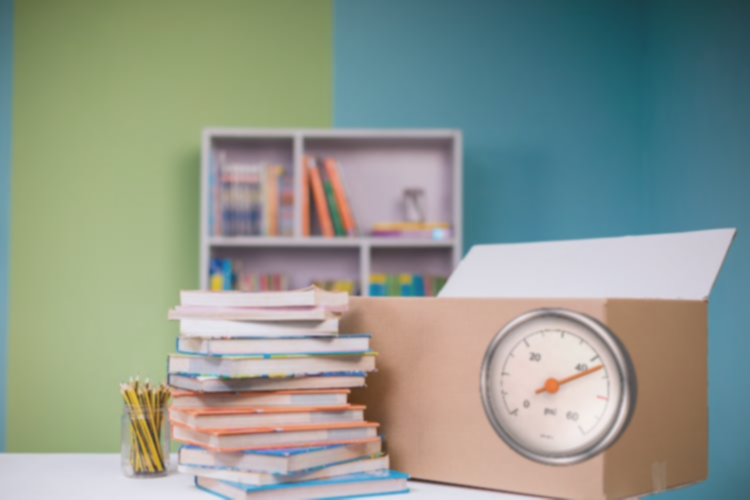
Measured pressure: 42.5 psi
